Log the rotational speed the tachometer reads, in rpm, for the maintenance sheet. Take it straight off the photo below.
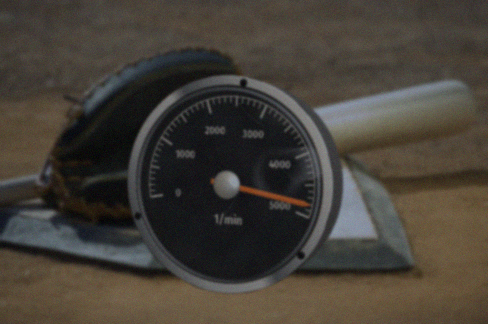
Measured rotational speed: 4800 rpm
